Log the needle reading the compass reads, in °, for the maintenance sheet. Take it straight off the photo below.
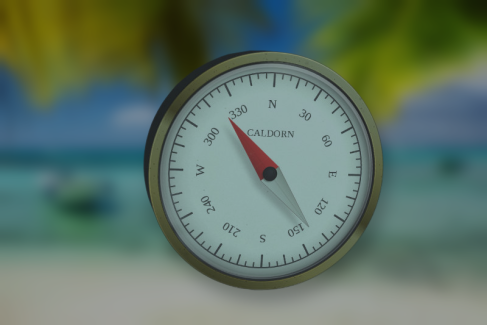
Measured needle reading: 320 °
